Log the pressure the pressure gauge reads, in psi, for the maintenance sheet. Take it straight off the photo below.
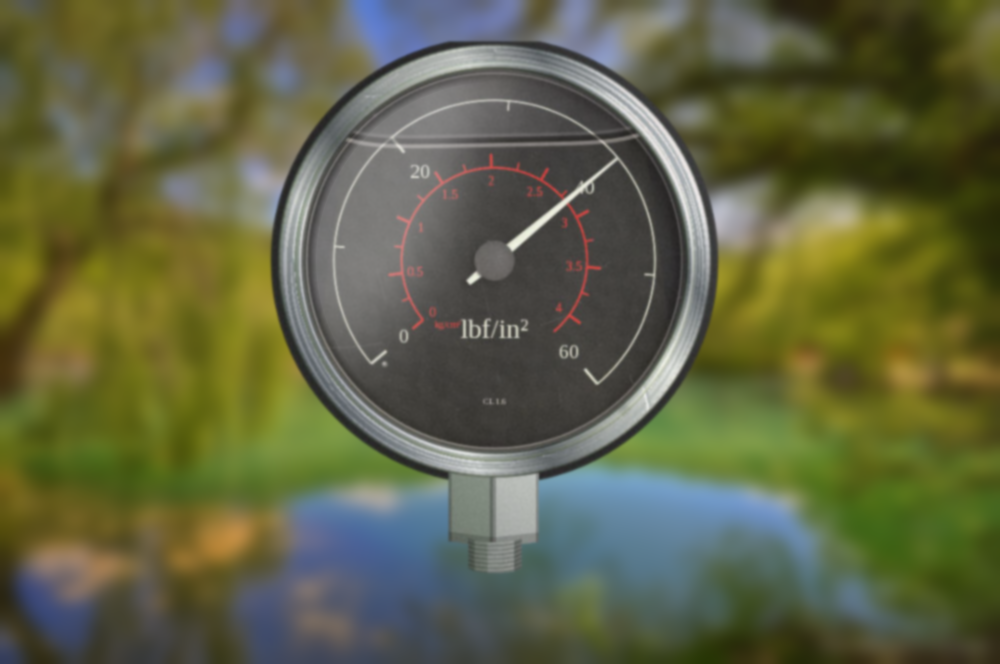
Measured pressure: 40 psi
